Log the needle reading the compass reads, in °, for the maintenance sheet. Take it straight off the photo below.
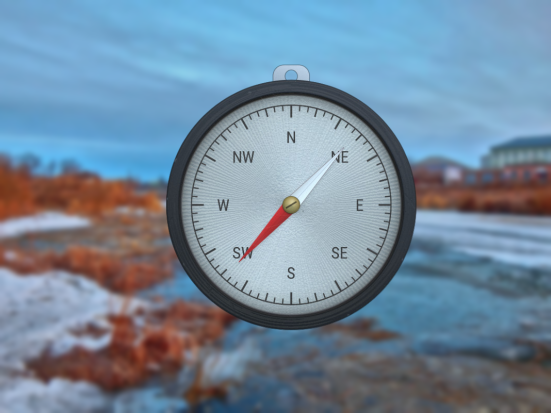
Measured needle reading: 222.5 °
